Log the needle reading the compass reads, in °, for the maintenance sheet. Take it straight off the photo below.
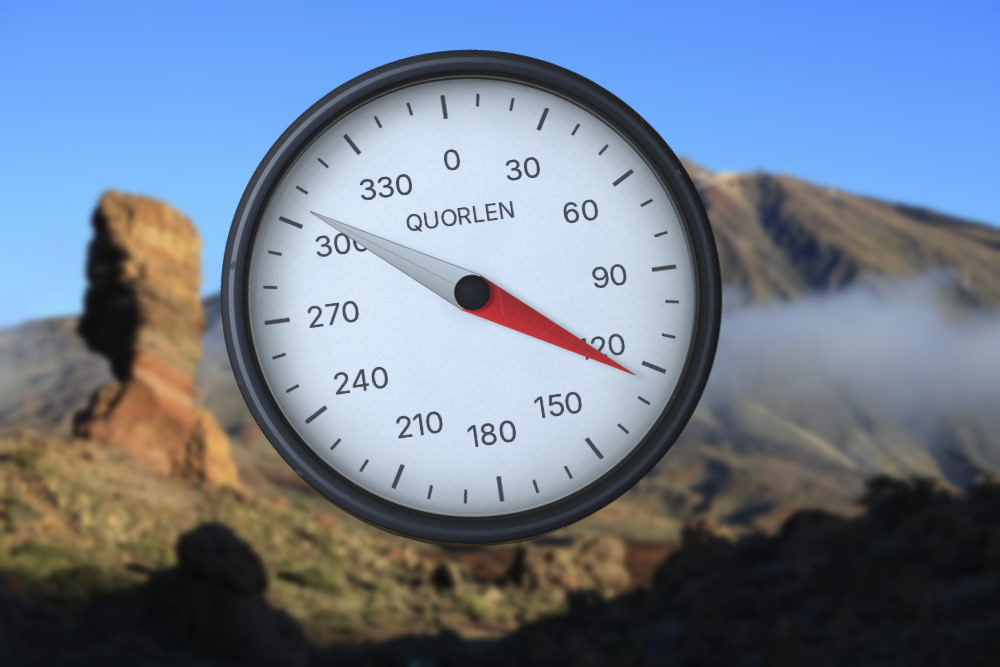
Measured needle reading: 125 °
